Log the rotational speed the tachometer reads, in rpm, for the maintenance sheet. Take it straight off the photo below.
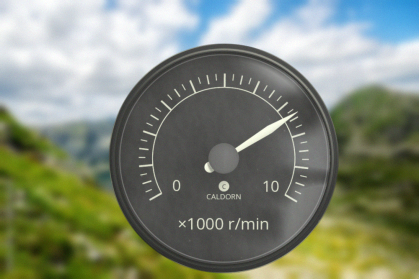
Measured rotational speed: 7375 rpm
